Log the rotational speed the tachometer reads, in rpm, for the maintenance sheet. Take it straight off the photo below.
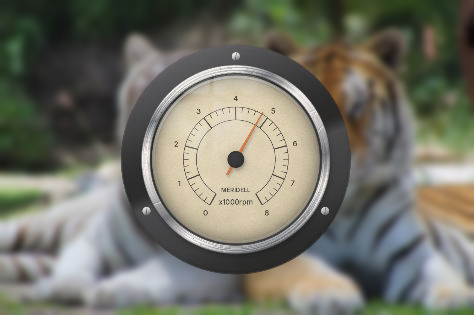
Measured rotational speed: 4800 rpm
